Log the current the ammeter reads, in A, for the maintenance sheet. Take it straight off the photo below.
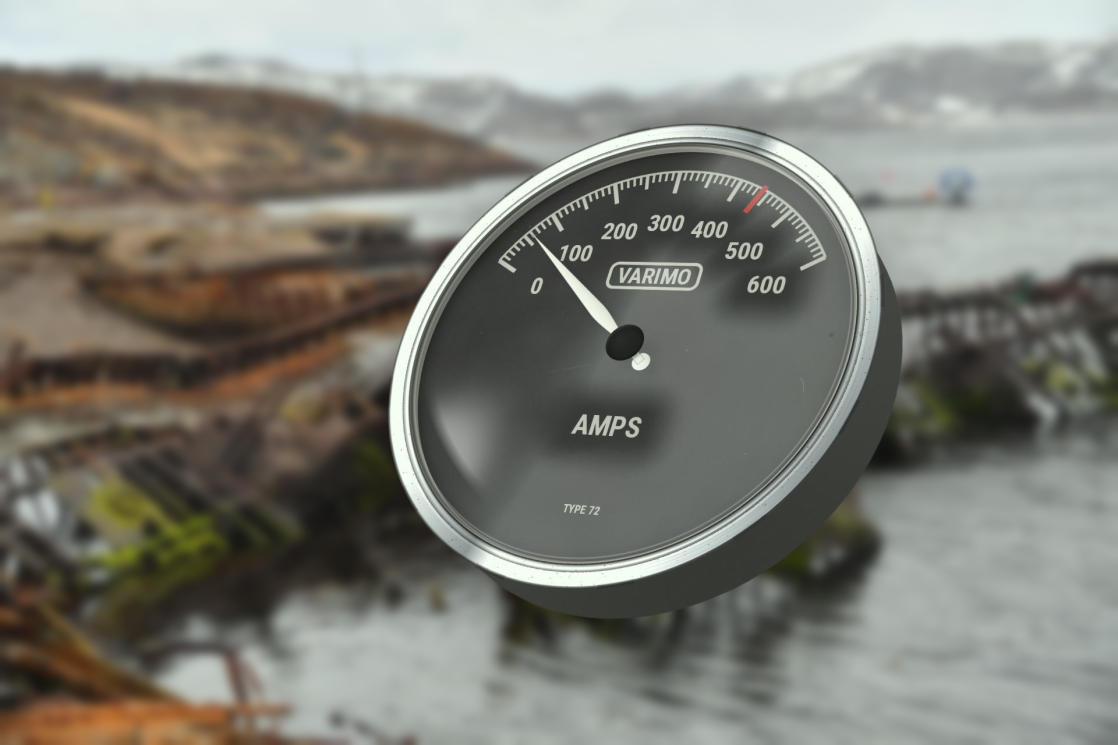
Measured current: 60 A
